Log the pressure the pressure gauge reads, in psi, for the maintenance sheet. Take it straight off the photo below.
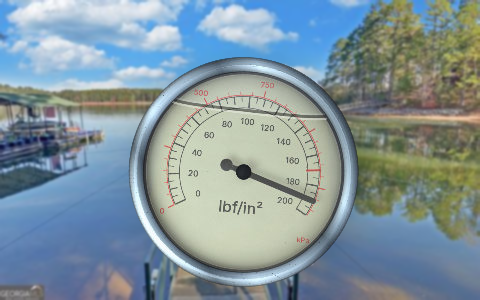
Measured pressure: 190 psi
